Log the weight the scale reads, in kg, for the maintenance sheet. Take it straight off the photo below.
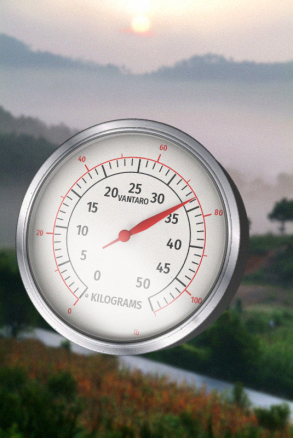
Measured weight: 34 kg
